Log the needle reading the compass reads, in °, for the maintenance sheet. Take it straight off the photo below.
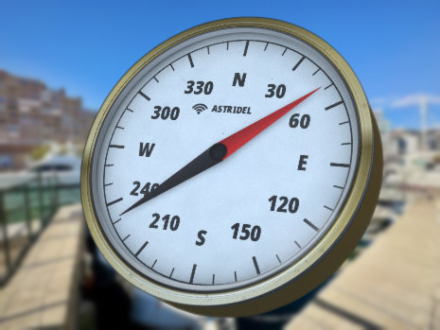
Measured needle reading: 50 °
